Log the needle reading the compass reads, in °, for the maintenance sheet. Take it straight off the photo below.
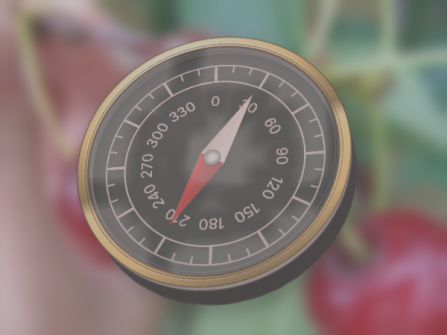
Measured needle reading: 210 °
